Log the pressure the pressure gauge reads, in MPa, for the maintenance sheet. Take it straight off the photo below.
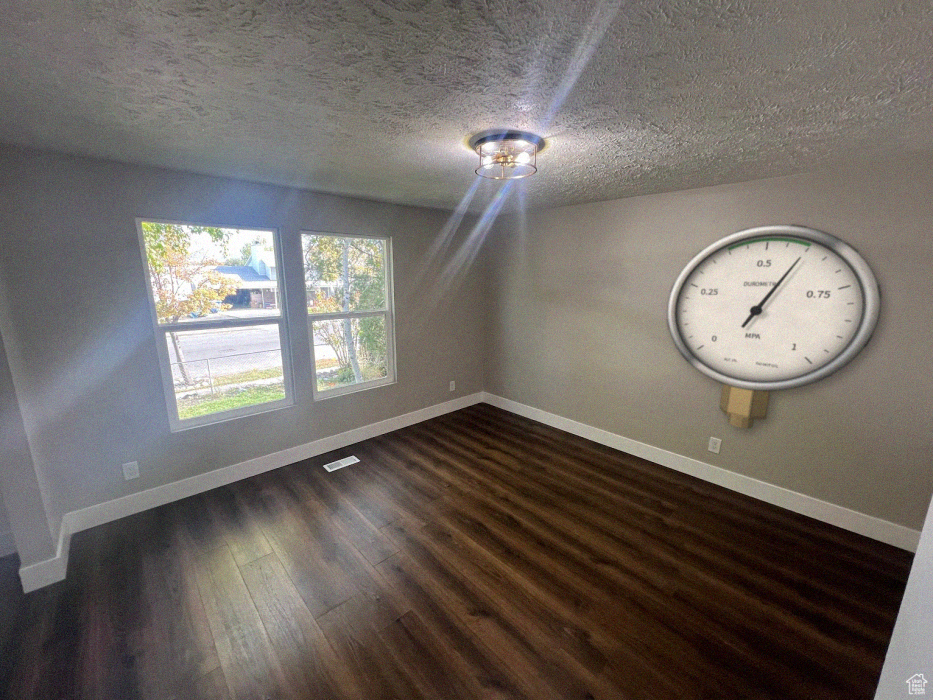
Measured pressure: 0.6 MPa
